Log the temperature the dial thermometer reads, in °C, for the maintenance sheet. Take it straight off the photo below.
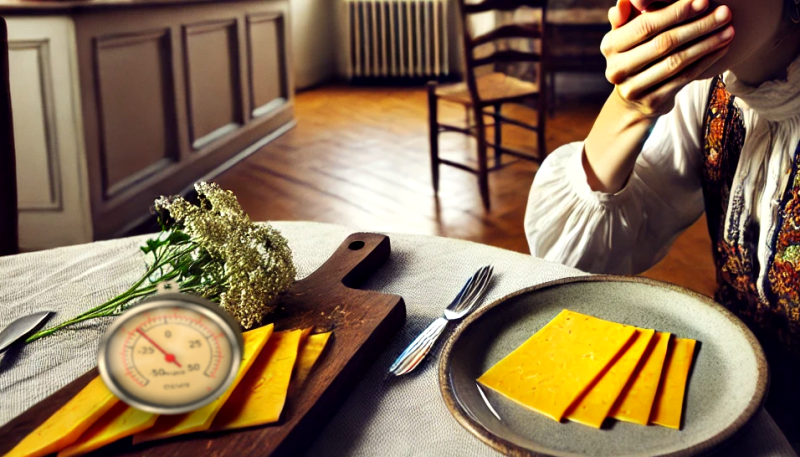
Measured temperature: -12.5 °C
